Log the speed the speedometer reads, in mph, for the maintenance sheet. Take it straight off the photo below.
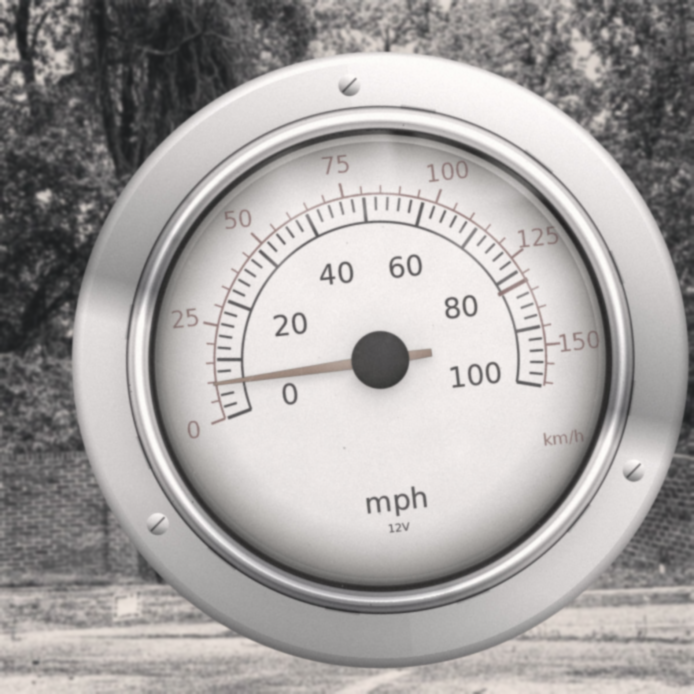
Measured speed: 6 mph
